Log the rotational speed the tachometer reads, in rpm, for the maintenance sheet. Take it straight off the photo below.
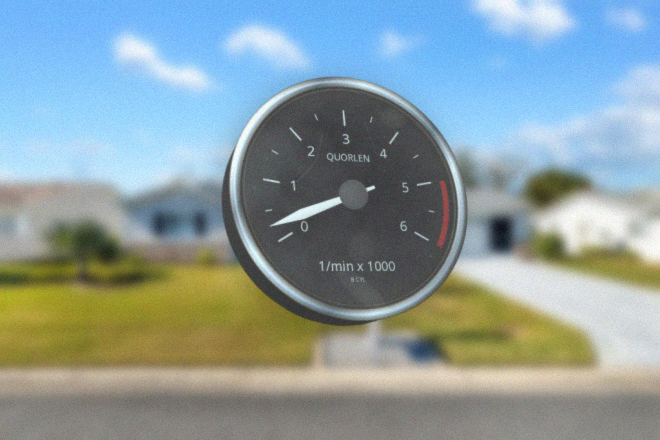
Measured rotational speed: 250 rpm
